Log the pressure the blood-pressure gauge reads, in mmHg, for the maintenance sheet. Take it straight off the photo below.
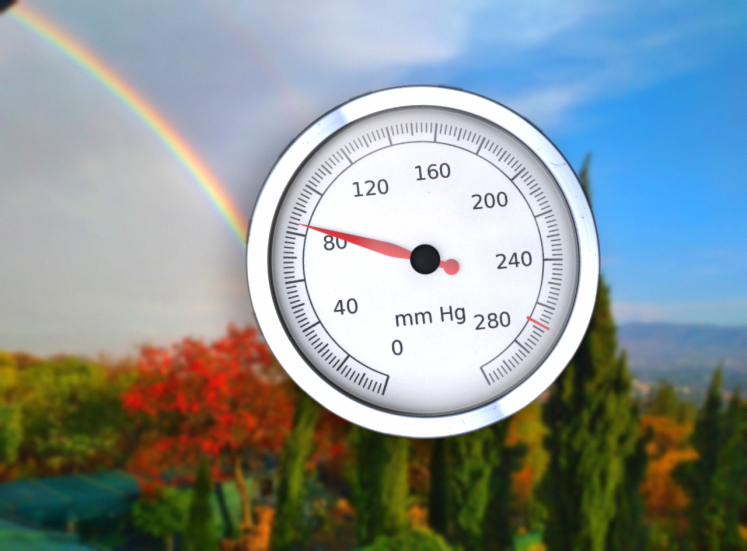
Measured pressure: 84 mmHg
